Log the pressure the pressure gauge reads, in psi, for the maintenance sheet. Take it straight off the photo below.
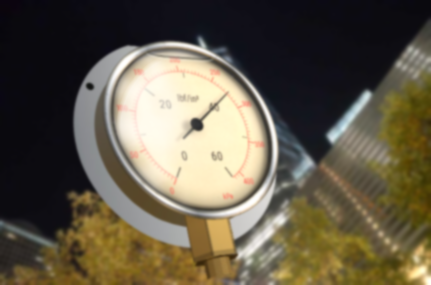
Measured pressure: 40 psi
